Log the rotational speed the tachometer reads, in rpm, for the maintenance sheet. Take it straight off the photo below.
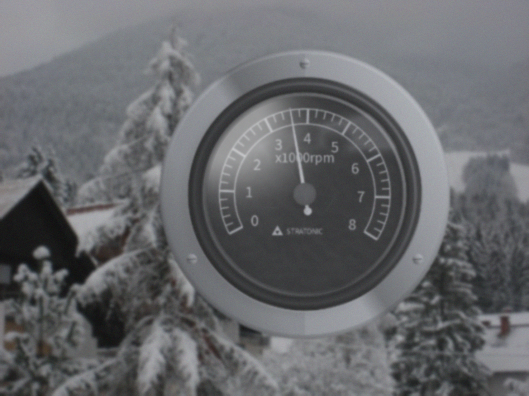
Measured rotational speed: 3600 rpm
